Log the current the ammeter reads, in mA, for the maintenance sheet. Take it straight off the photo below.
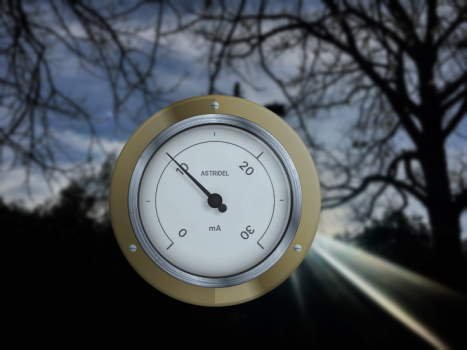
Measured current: 10 mA
